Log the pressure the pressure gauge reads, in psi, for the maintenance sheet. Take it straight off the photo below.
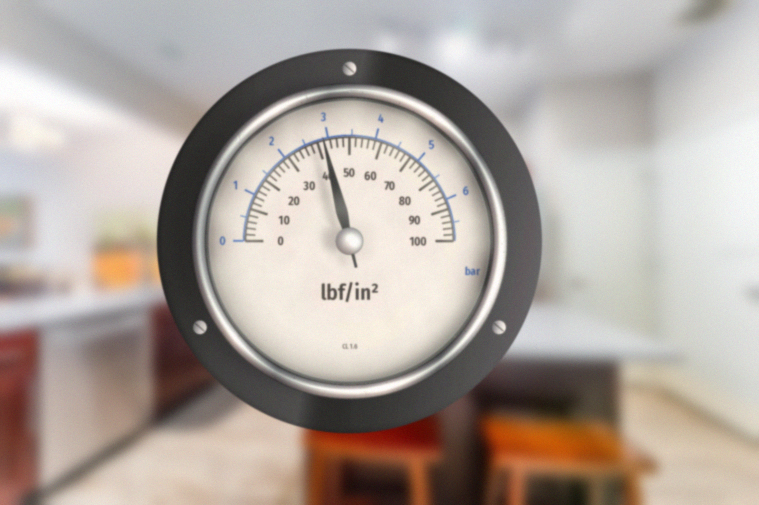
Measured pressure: 42 psi
